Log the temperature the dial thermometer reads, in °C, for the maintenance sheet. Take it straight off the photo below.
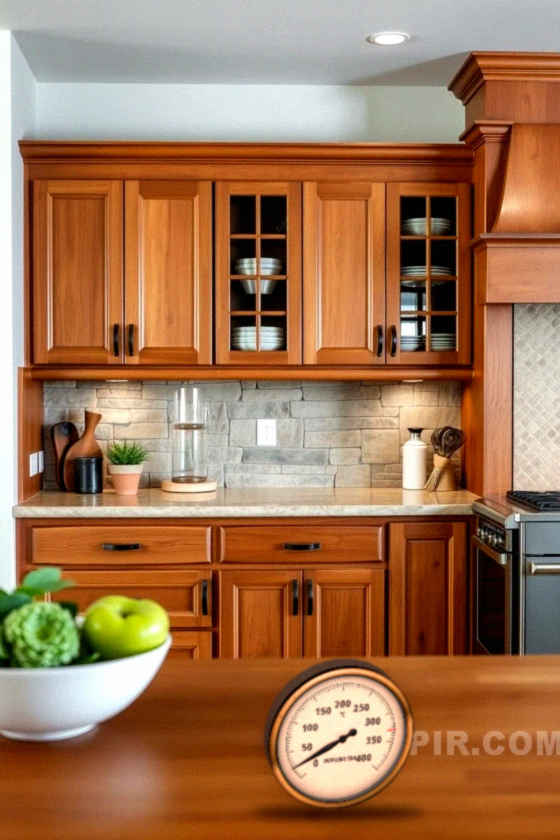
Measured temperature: 25 °C
